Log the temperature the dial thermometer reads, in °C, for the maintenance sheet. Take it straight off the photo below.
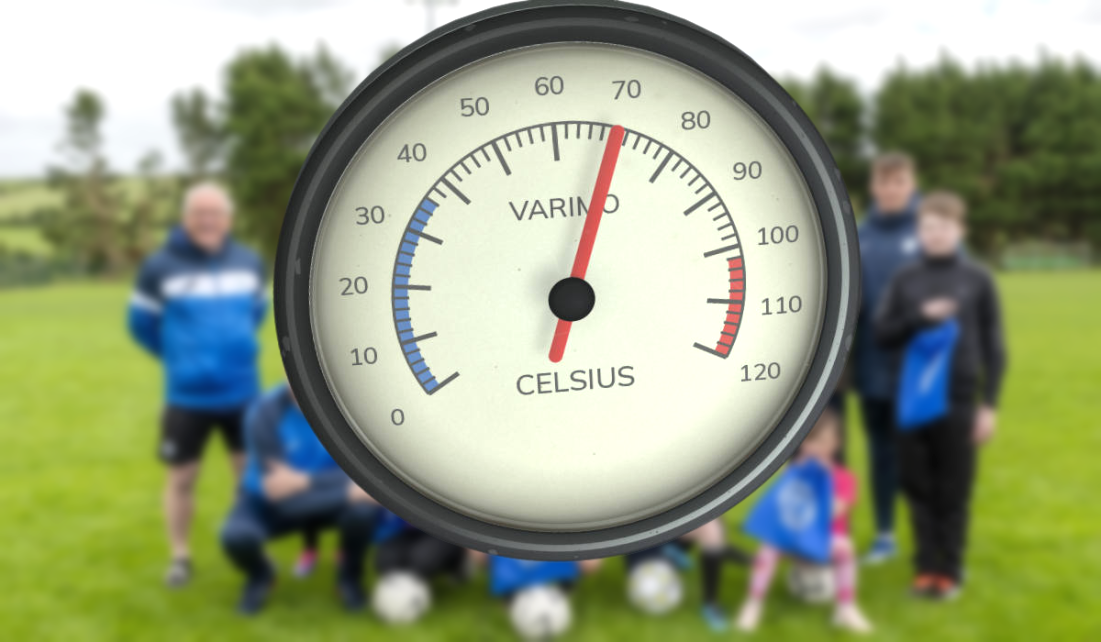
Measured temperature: 70 °C
